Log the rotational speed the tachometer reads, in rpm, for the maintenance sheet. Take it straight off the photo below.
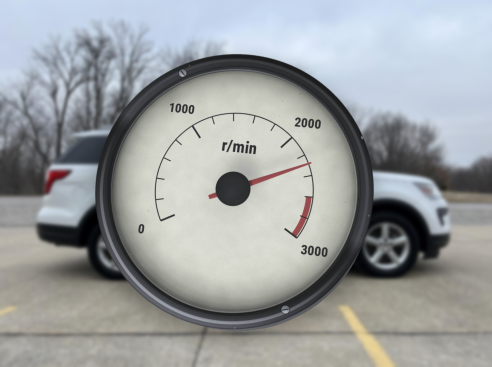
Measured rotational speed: 2300 rpm
